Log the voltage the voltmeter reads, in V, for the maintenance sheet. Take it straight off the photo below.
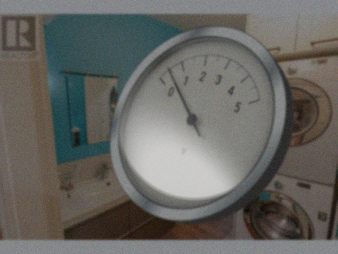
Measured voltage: 0.5 V
